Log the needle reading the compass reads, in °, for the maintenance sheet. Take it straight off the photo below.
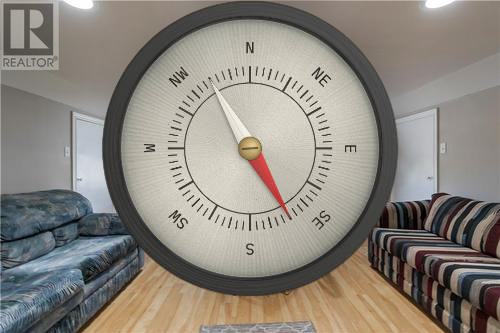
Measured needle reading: 150 °
